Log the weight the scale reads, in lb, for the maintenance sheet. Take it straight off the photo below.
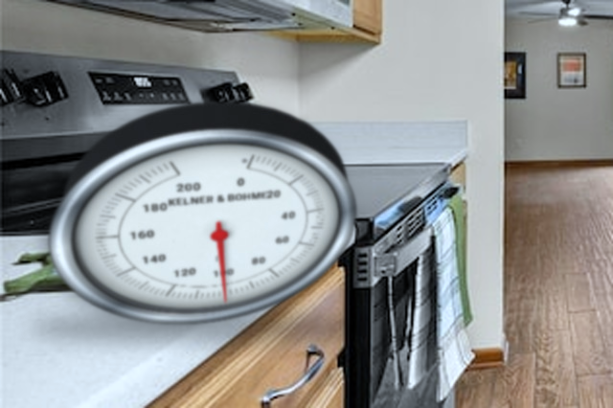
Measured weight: 100 lb
